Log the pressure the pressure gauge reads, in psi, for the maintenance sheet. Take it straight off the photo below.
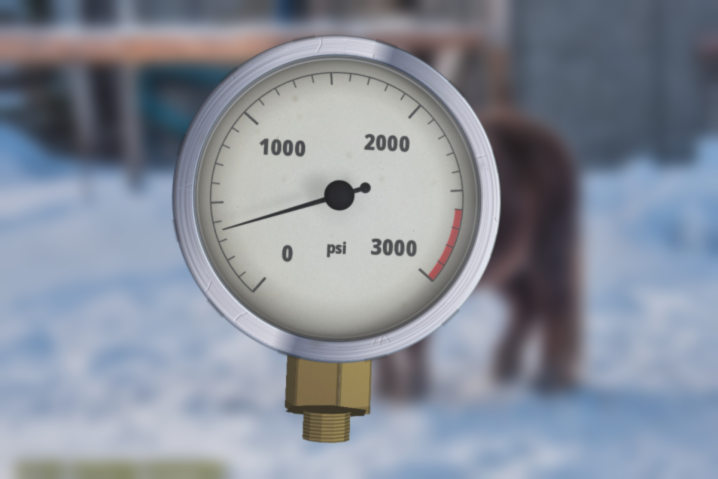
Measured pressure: 350 psi
